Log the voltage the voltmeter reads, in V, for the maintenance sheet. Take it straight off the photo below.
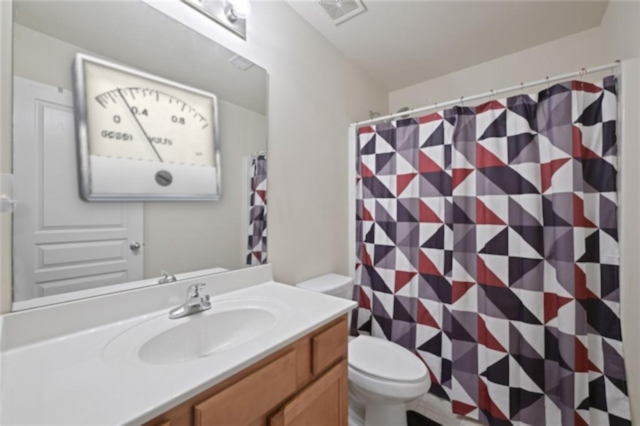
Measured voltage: 0.3 V
